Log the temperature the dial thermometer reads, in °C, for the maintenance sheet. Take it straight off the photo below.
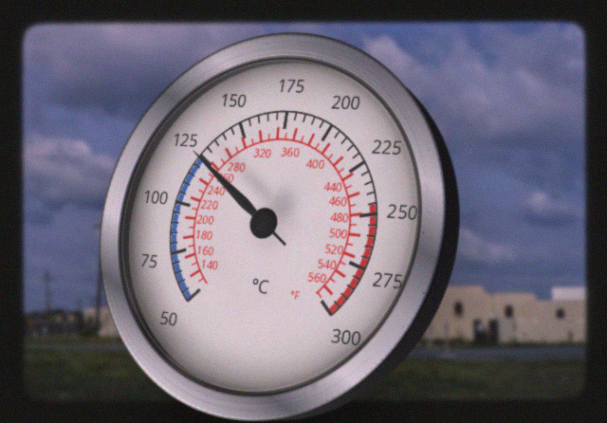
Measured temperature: 125 °C
